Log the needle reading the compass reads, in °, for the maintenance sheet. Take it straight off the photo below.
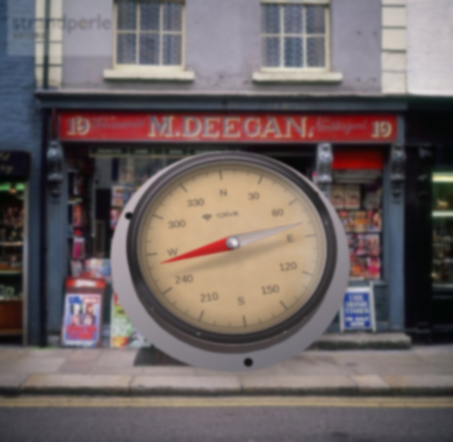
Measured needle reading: 260 °
